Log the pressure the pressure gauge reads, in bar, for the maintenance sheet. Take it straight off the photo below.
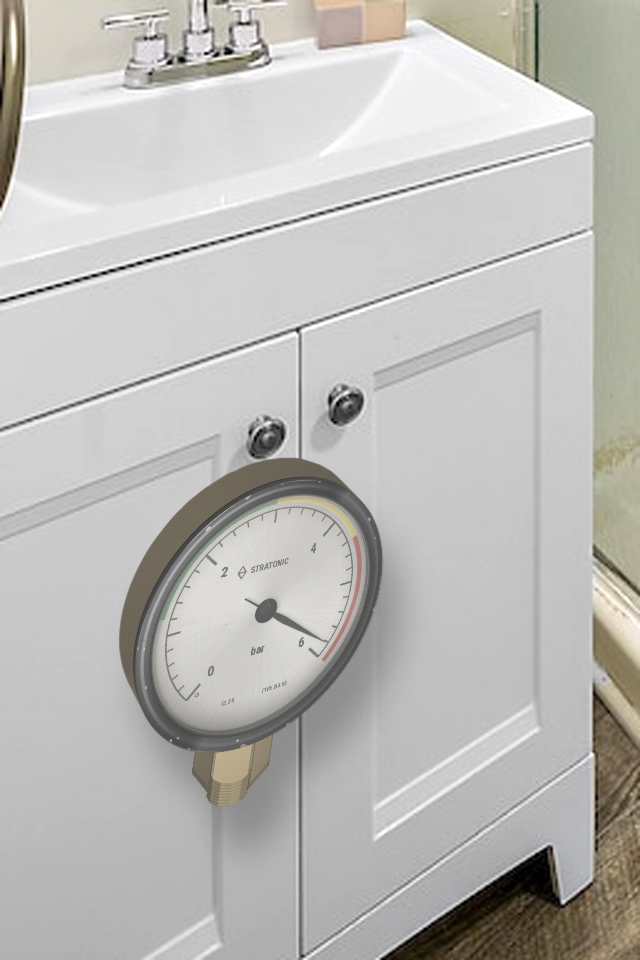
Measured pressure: 5.8 bar
